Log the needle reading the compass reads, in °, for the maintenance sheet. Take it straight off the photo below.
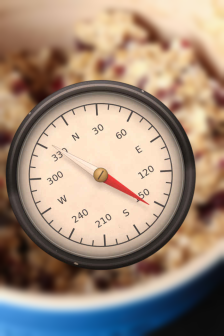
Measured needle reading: 155 °
